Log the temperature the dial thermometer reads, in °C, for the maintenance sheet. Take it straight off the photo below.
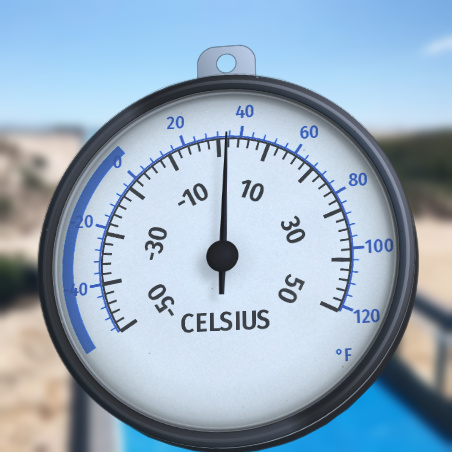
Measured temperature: 2 °C
